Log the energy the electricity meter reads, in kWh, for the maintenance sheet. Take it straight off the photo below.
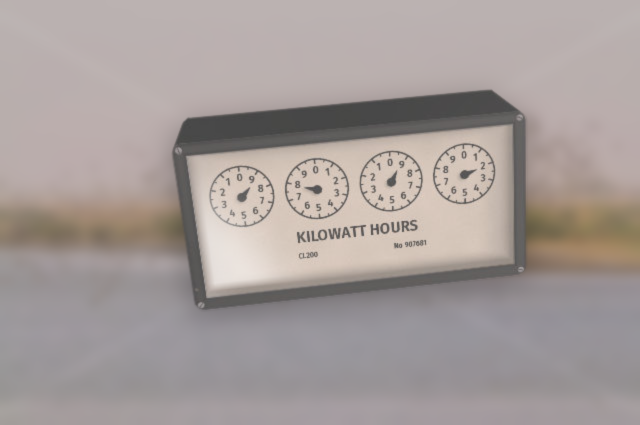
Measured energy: 8792 kWh
